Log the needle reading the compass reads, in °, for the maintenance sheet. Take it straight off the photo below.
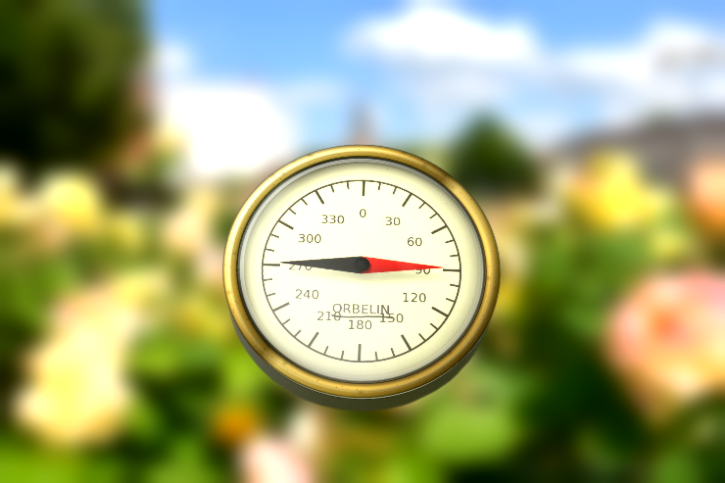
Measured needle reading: 90 °
